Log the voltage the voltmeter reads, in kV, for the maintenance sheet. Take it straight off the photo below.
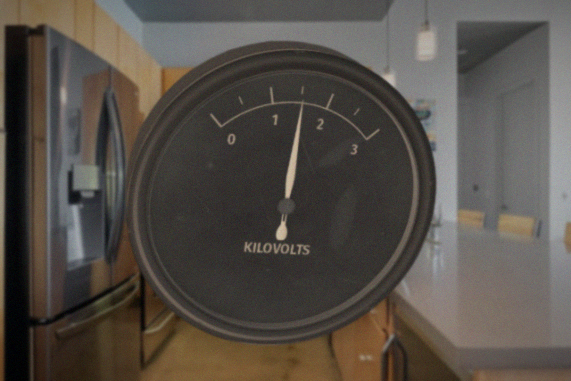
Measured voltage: 1.5 kV
